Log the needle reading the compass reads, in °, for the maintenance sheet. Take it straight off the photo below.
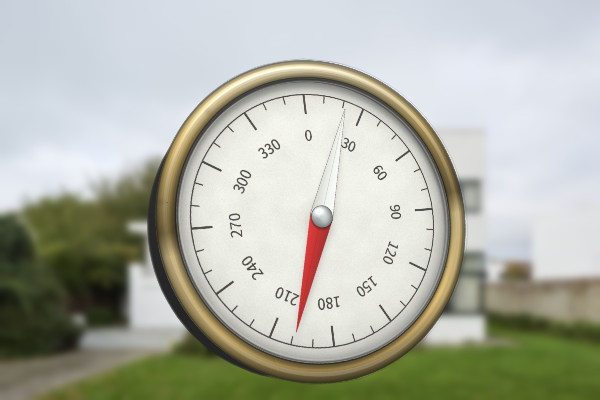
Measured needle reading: 200 °
